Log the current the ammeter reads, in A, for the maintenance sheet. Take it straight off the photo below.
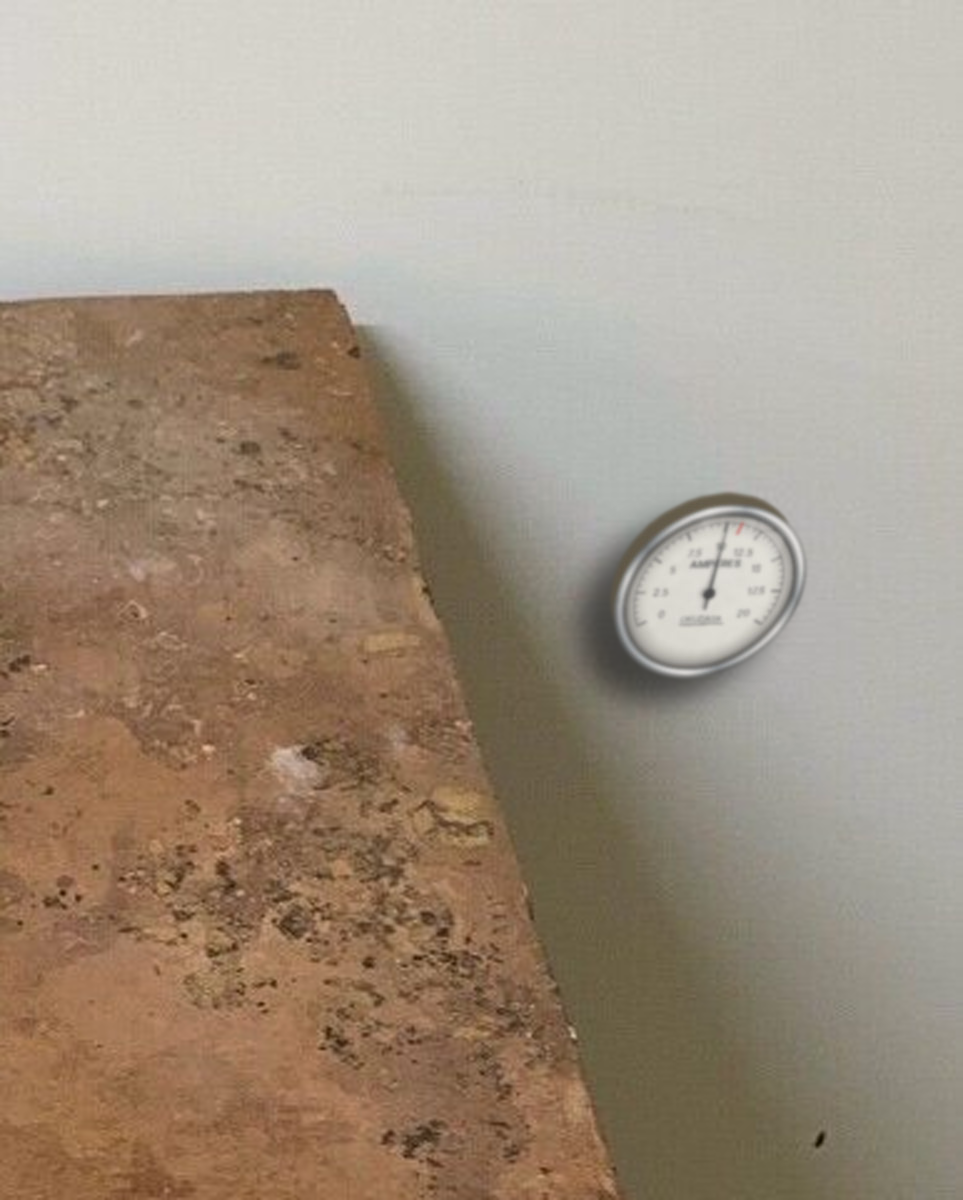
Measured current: 10 A
